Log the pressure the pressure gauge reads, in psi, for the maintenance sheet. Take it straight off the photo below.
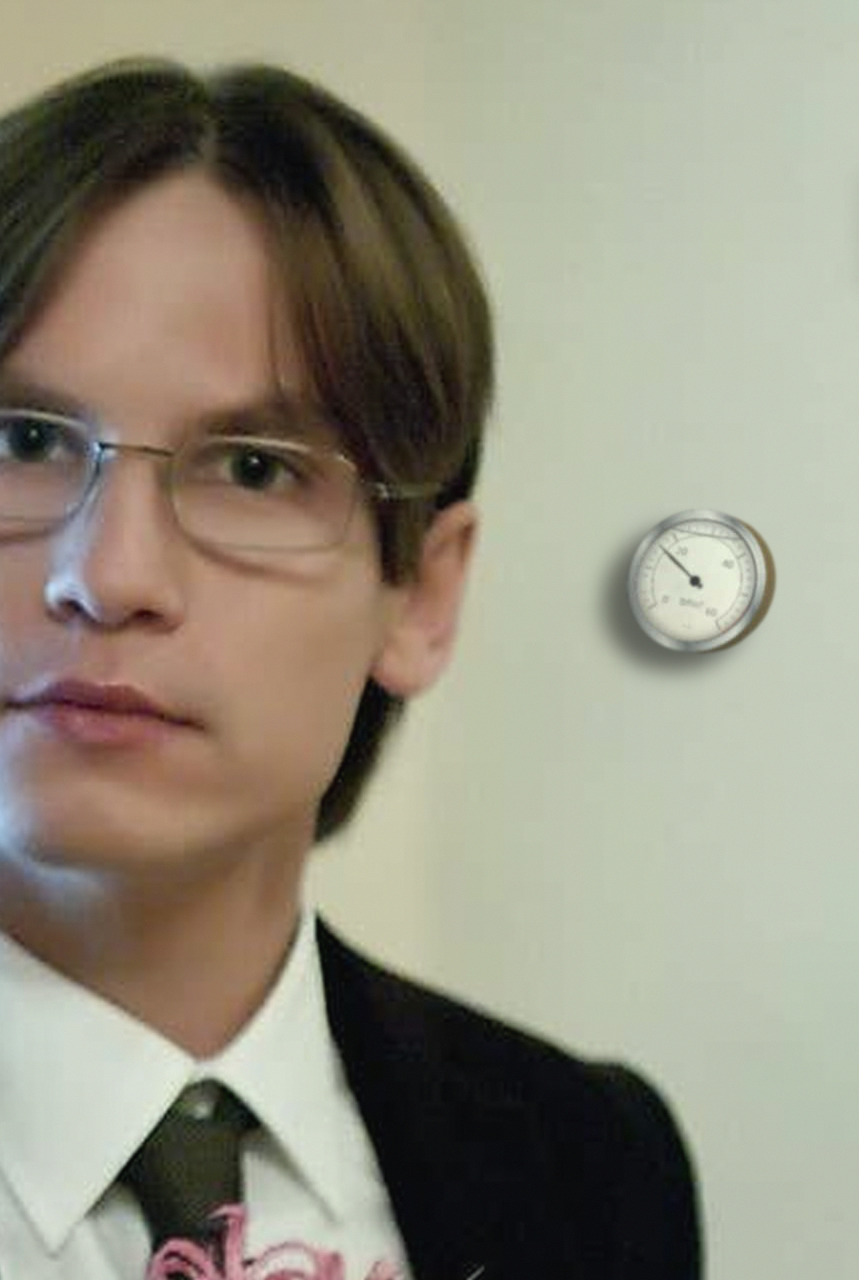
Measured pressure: 16 psi
